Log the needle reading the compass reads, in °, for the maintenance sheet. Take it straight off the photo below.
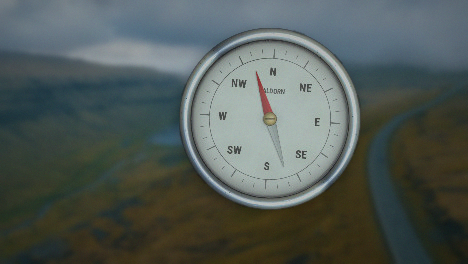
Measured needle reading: 340 °
